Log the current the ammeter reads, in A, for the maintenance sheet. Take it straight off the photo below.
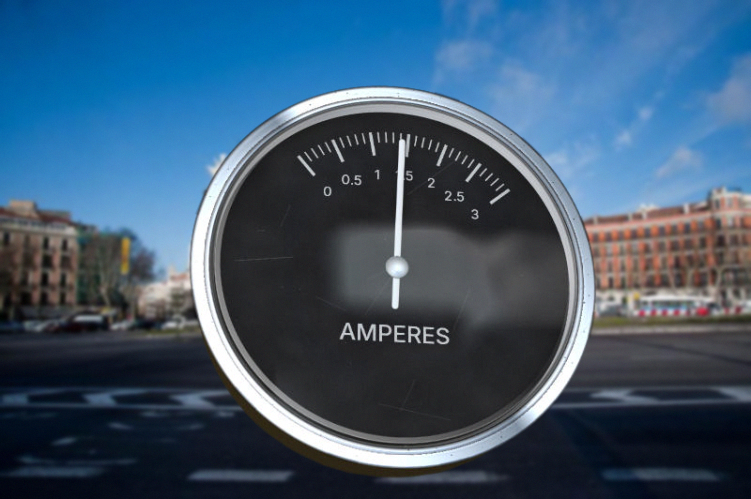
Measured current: 1.4 A
